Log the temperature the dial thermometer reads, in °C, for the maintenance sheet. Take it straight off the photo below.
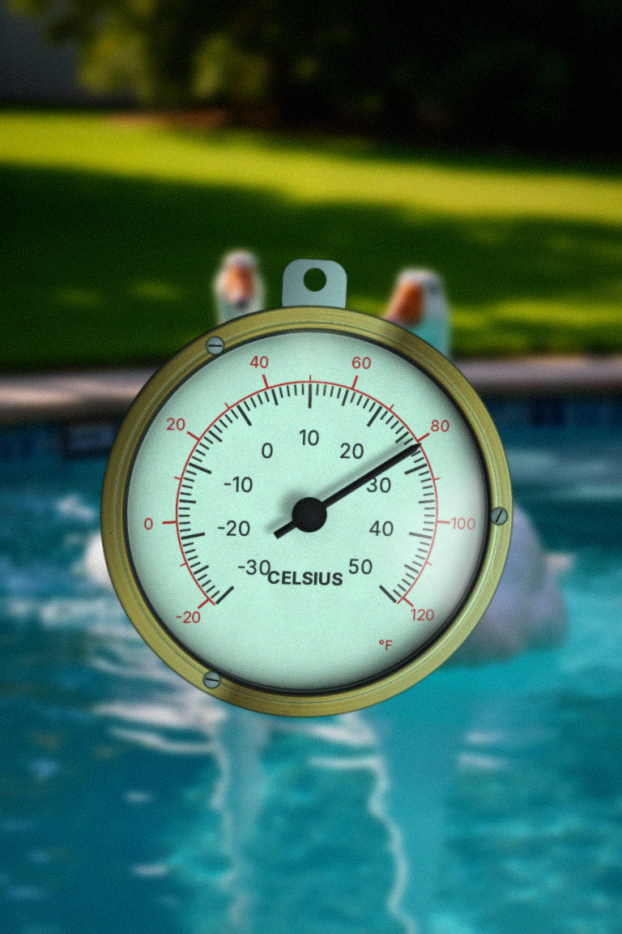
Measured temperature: 27 °C
